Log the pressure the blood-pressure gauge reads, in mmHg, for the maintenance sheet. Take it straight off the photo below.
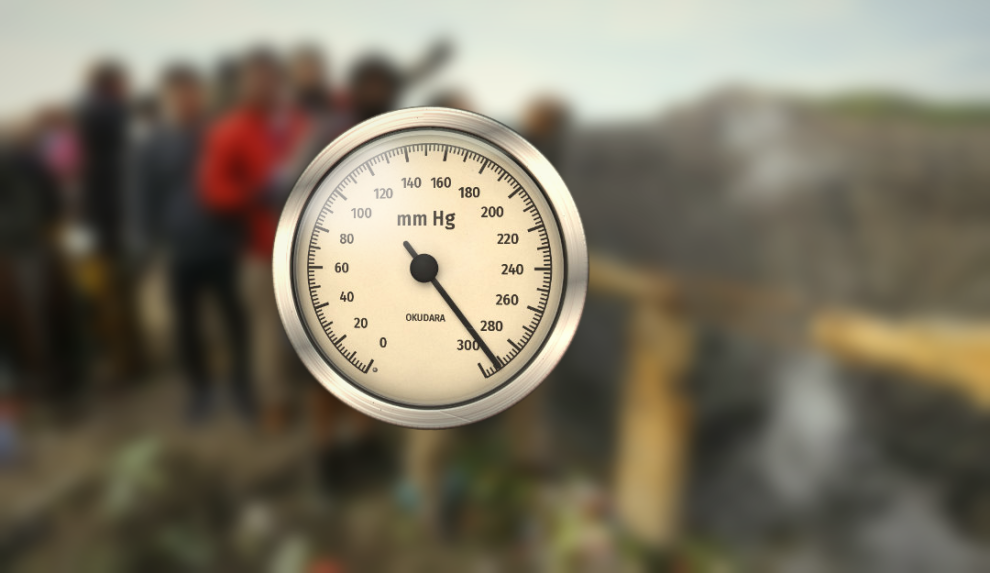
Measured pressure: 292 mmHg
